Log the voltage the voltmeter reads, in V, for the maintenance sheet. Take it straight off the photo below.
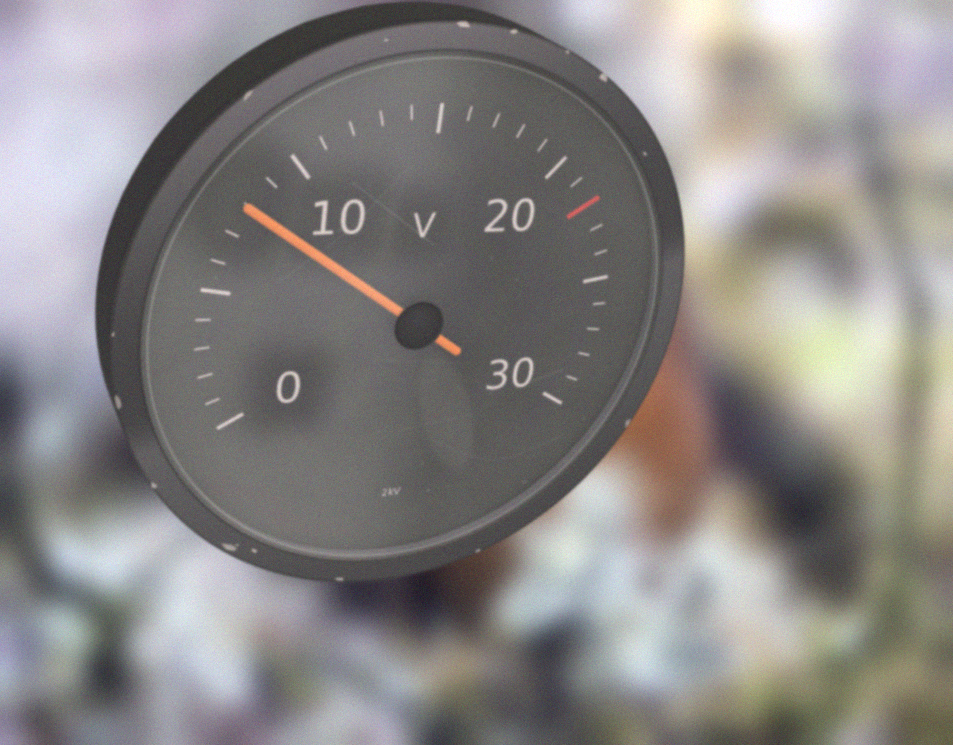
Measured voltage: 8 V
